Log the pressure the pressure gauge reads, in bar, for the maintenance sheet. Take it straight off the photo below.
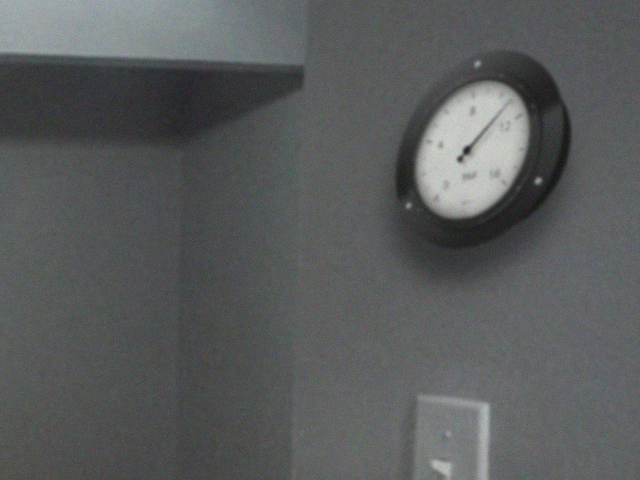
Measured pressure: 11 bar
